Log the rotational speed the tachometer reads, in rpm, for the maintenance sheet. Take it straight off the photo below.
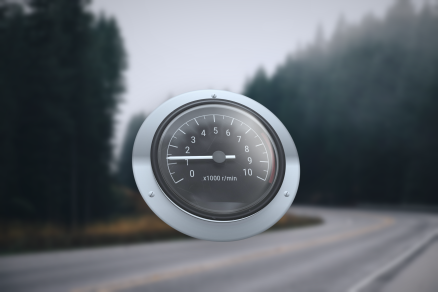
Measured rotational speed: 1250 rpm
